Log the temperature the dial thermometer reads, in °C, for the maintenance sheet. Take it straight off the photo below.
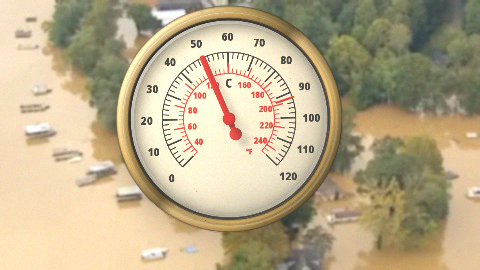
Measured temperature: 50 °C
